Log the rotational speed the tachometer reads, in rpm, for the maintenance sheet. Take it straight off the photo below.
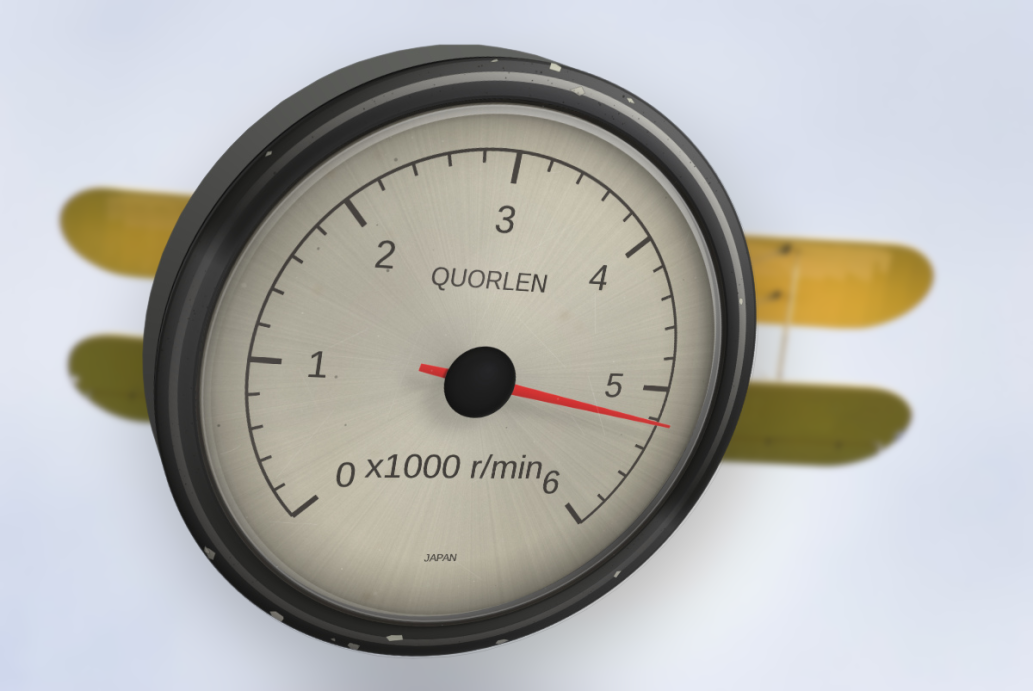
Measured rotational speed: 5200 rpm
